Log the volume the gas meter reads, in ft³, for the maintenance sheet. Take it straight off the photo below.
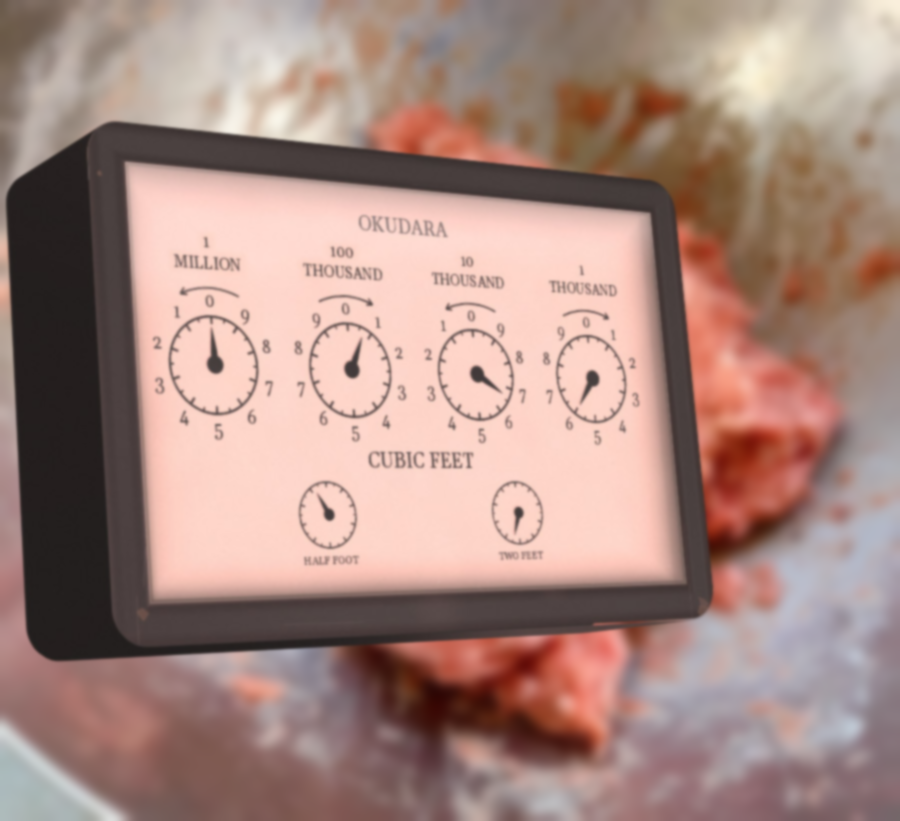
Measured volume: 6600 ft³
